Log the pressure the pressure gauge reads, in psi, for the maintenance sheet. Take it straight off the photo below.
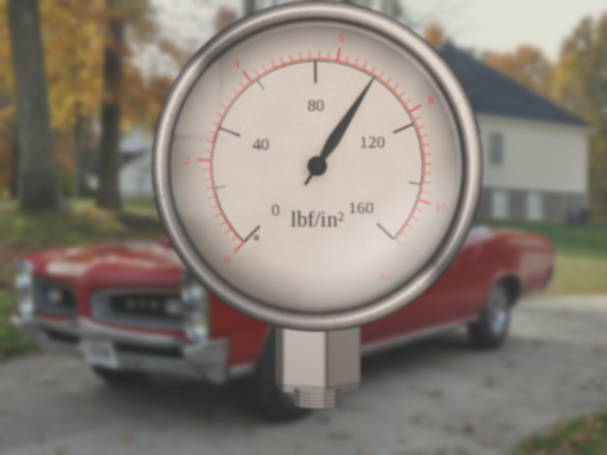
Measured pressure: 100 psi
